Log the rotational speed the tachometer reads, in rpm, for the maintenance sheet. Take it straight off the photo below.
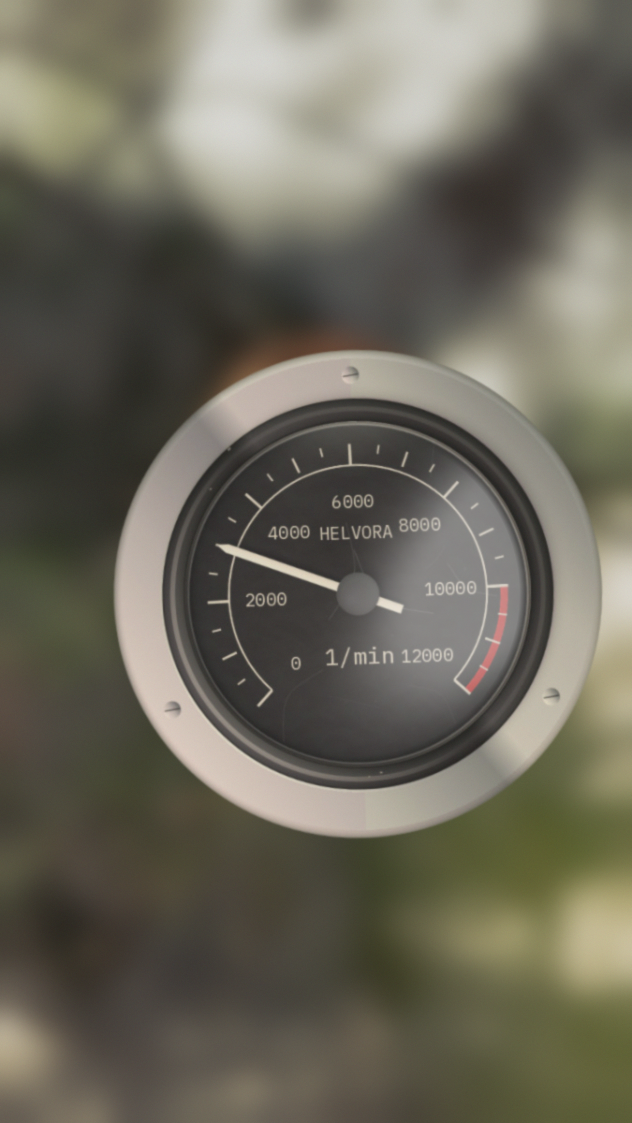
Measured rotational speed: 3000 rpm
